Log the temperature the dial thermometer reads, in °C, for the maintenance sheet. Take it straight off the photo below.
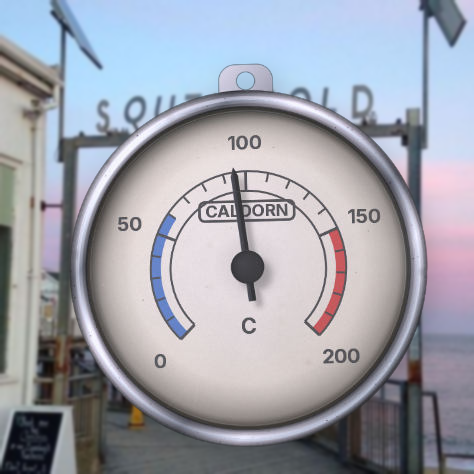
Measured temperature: 95 °C
